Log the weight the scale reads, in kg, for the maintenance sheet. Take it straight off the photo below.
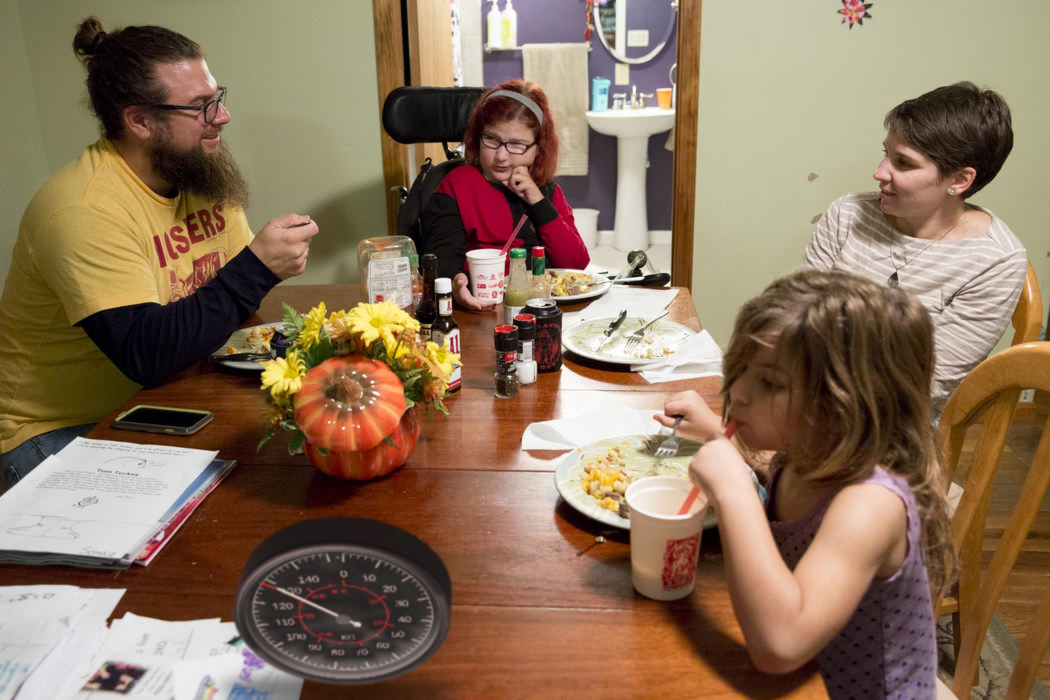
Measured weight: 130 kg
